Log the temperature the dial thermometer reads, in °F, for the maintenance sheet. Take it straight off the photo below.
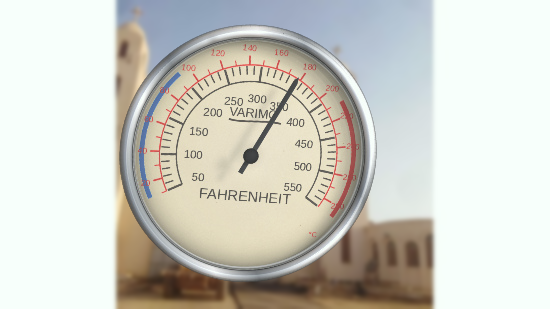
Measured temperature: 350 °F
